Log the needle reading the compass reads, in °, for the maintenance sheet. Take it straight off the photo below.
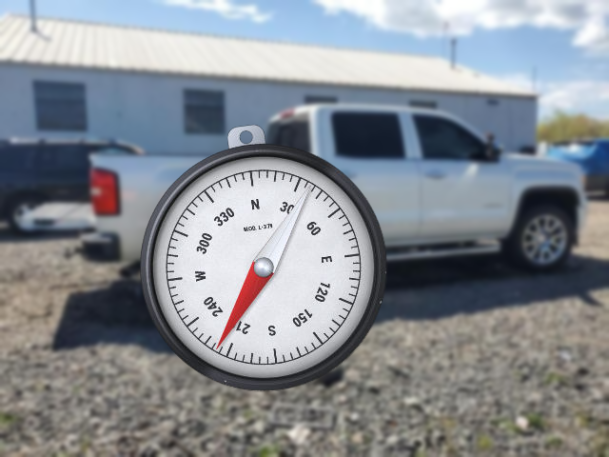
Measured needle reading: 217.5 °
